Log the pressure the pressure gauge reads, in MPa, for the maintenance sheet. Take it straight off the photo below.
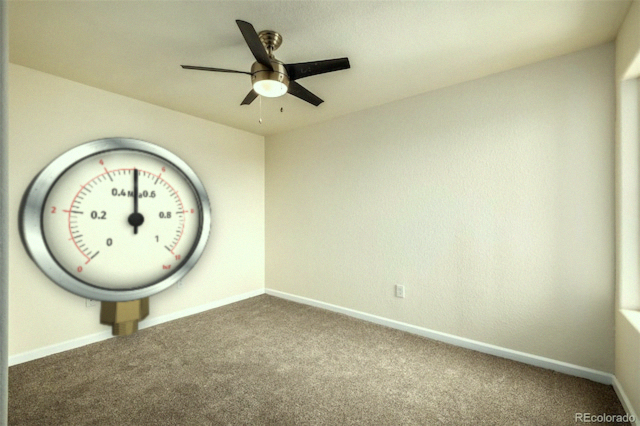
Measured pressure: 0.5 MPa
